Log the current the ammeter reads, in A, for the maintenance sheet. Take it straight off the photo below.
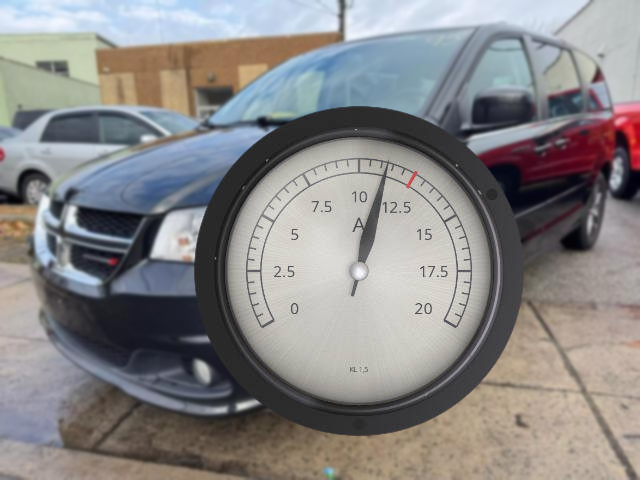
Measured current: 11.25 A
